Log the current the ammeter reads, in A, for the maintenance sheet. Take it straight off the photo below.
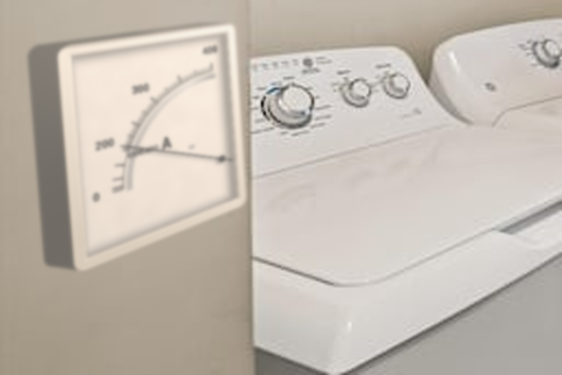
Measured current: 200 A
